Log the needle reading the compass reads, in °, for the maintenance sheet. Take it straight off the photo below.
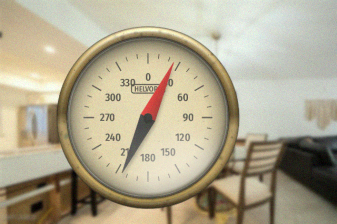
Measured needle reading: 25 °
